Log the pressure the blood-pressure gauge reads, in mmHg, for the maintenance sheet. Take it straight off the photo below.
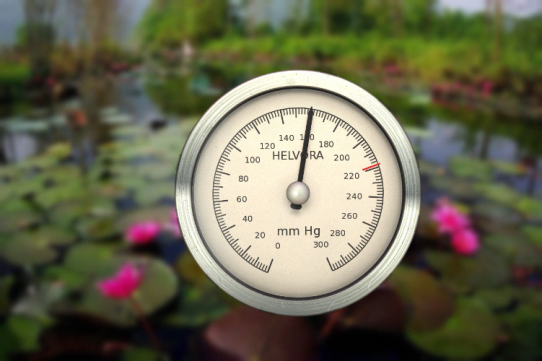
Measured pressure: 160 mmHg
